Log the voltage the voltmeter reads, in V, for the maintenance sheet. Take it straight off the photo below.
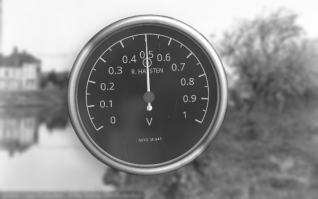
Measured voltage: 0.5 V
